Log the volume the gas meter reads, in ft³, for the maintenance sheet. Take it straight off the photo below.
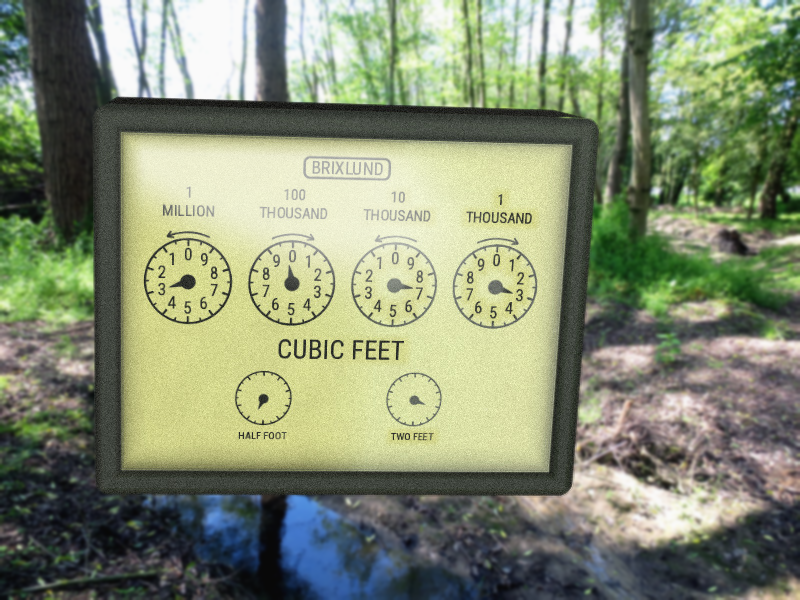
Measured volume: 297300 ft³
